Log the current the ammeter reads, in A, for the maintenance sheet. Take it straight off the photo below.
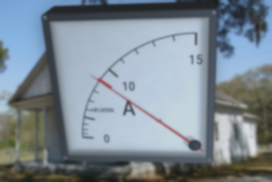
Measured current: 9 A
